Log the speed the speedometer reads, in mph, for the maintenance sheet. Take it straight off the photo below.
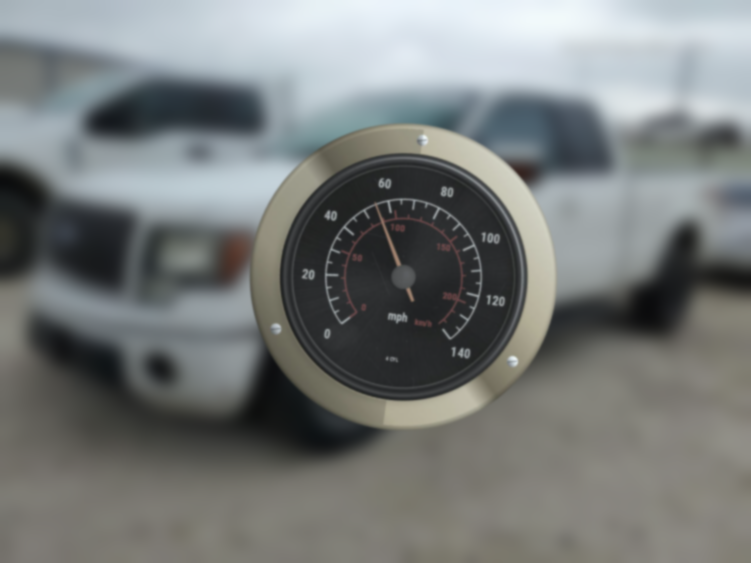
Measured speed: 55 mph
